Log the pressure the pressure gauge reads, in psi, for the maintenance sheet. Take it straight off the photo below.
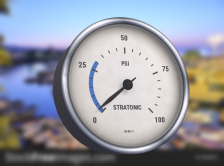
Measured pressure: 2.5 psi
